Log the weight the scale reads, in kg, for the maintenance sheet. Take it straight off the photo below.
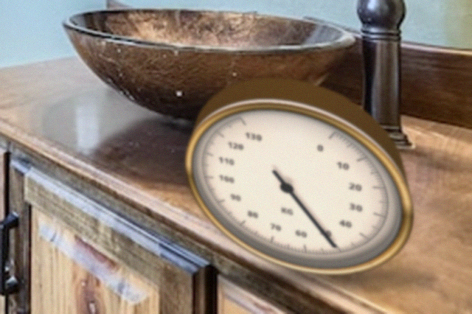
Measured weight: 50 kg
